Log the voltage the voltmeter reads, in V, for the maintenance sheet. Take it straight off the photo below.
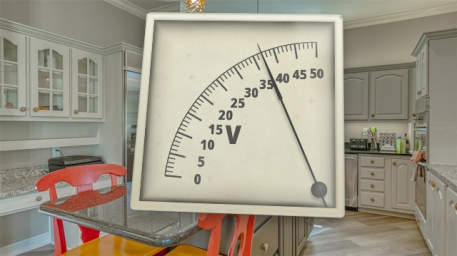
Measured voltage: 37 V
